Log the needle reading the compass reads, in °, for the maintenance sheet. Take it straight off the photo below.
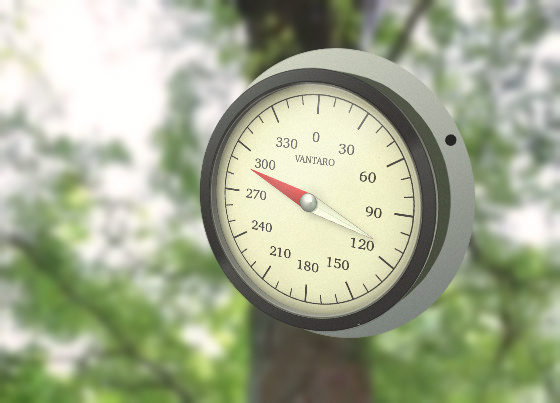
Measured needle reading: 290 °
